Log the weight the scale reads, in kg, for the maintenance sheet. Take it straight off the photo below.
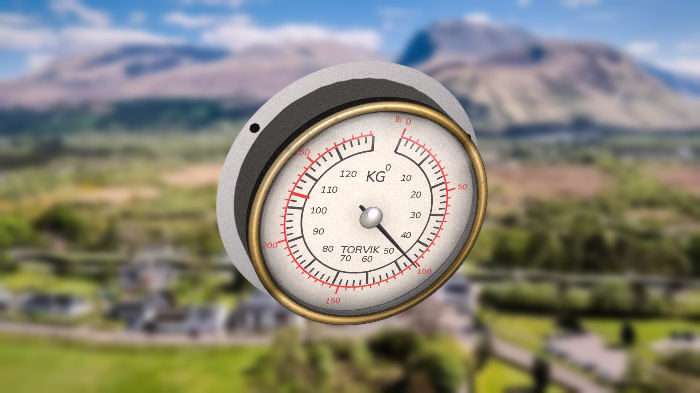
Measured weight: 46 kg
